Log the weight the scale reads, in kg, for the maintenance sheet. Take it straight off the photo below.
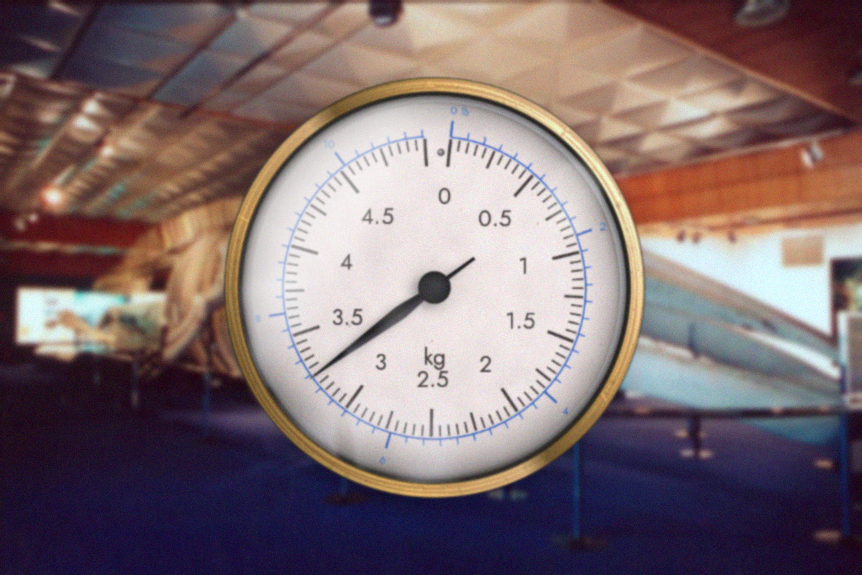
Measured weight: 3.25 kg
